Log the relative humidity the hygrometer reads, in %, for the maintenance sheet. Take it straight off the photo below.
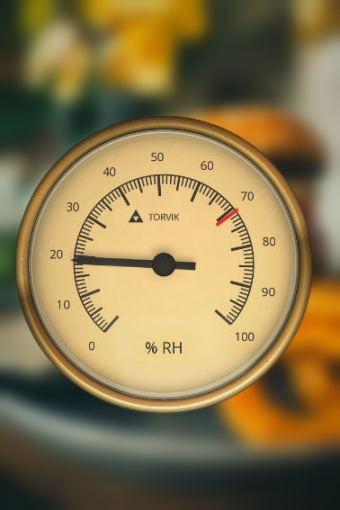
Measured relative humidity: 19 %
